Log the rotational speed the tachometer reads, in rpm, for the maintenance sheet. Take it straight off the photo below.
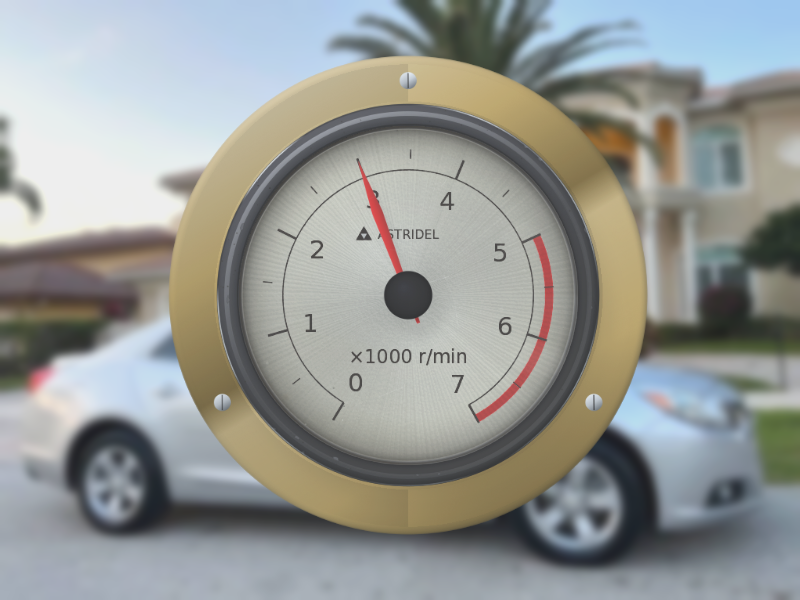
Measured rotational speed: 3000 rpm
